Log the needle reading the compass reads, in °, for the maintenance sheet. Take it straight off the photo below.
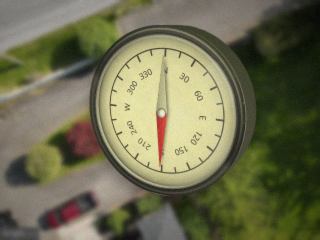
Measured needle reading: 180 °
